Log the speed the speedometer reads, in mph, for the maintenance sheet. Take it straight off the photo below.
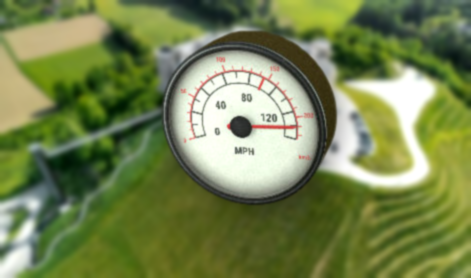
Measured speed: 130 mph
